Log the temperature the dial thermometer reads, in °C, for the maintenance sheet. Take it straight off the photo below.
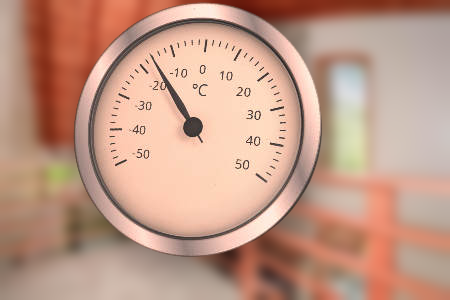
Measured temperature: -16 °C
